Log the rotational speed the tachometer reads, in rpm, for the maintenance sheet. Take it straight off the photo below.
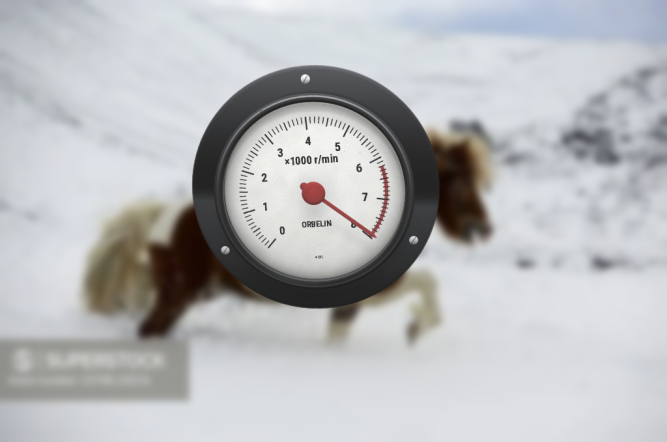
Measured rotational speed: 7900 rpm
